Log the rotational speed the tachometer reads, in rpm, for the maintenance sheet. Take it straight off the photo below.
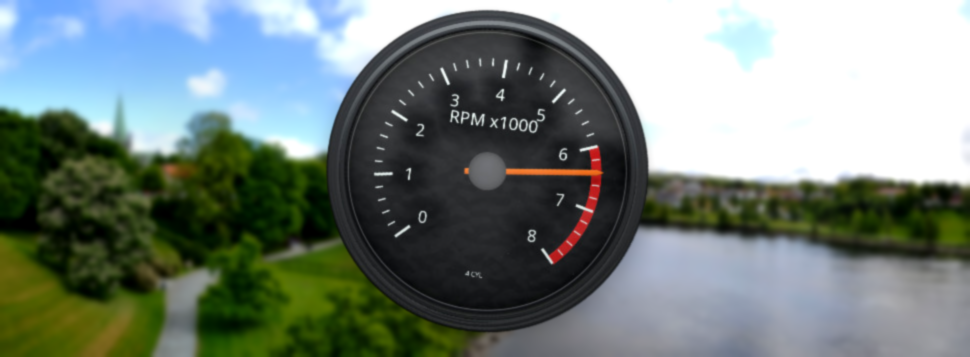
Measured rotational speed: 6400 rpm
